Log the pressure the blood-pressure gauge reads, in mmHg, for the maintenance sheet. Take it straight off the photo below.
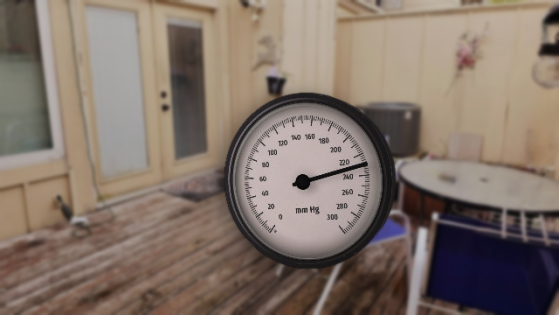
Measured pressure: 230 mmHg
